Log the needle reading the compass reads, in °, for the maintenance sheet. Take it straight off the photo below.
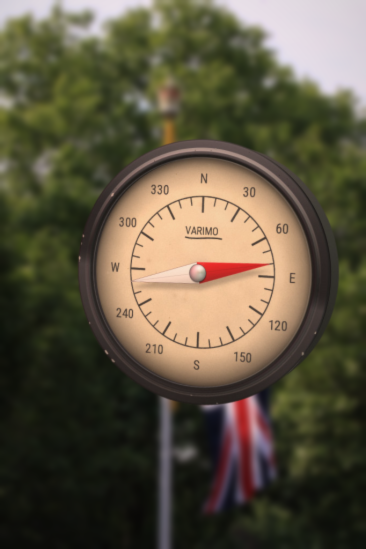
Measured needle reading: 80 °
